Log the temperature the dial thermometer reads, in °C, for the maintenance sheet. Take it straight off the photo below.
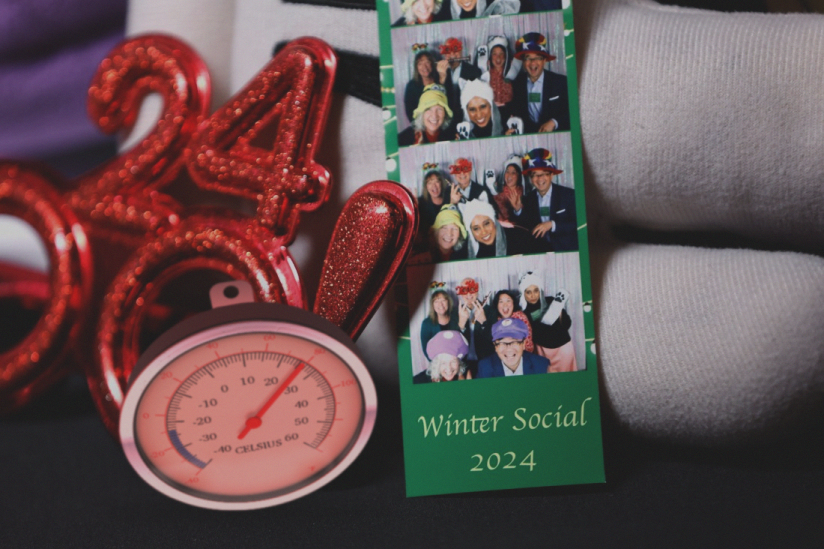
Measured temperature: 25 °C
